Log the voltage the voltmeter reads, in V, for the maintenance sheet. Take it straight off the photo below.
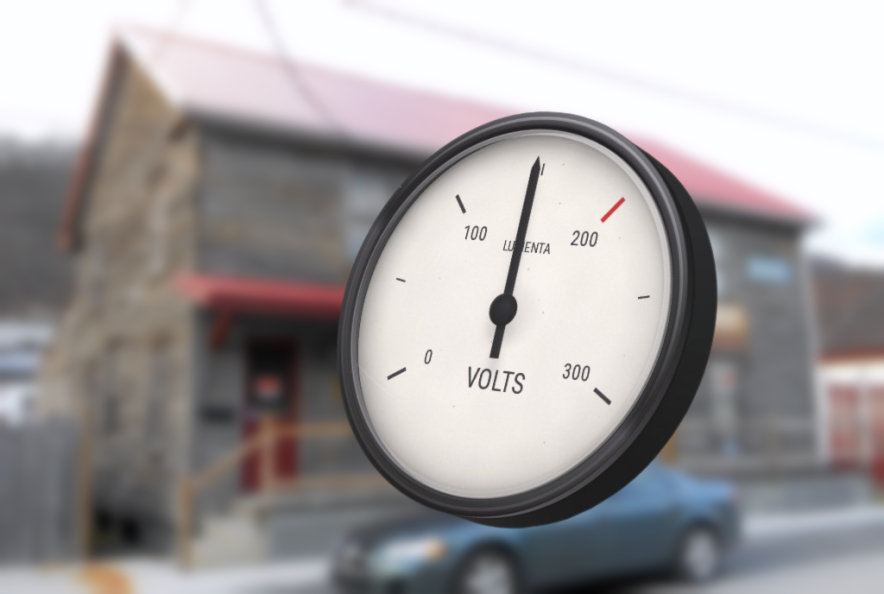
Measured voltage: 150 V
